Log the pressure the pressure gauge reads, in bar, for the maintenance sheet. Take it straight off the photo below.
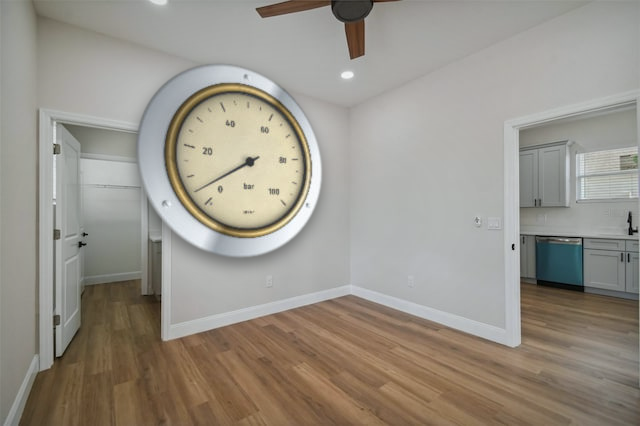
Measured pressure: 5 bar
